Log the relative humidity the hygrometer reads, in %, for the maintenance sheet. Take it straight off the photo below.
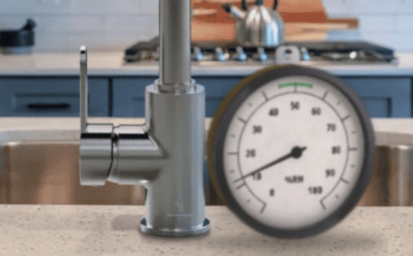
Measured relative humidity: 12.5 %
